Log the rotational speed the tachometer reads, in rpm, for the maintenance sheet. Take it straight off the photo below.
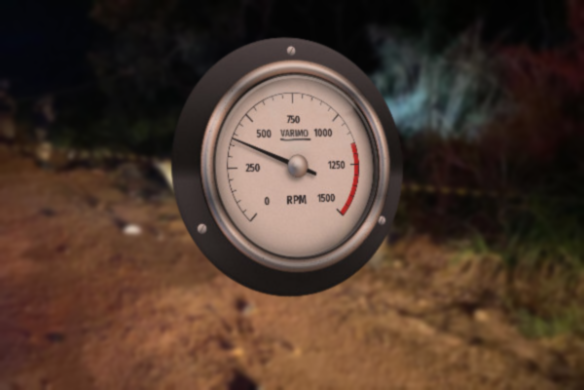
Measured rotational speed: 375 rpm
